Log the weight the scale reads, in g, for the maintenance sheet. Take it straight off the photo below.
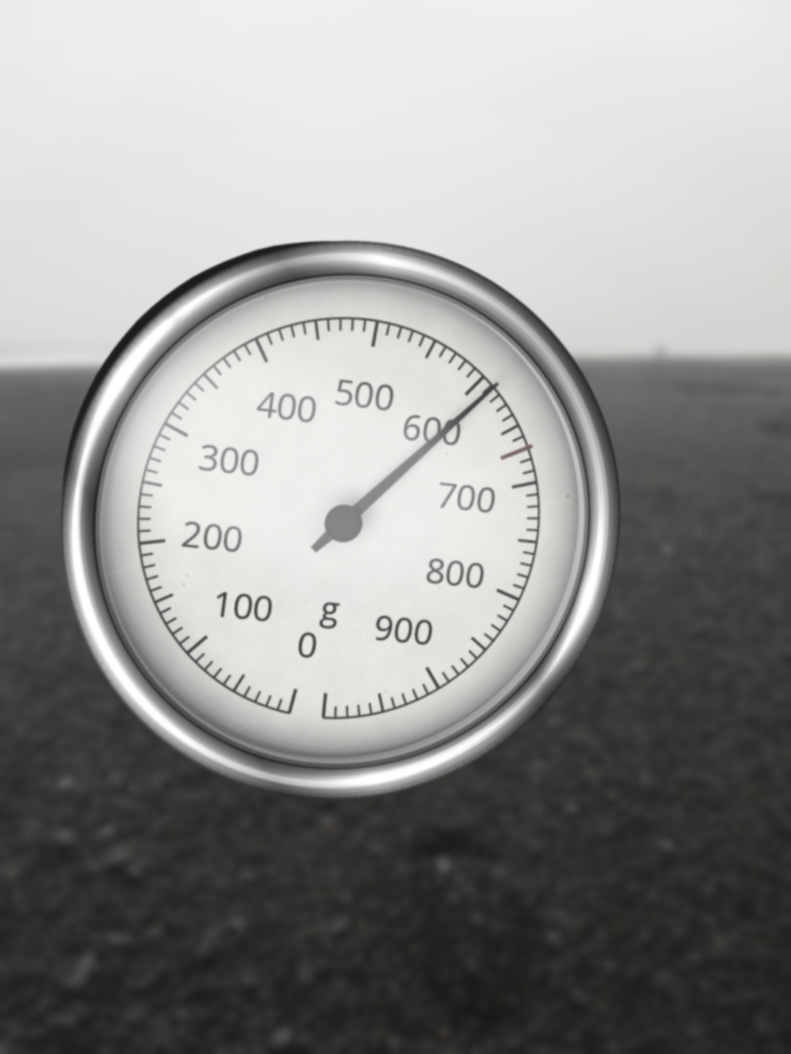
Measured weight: 610 g
